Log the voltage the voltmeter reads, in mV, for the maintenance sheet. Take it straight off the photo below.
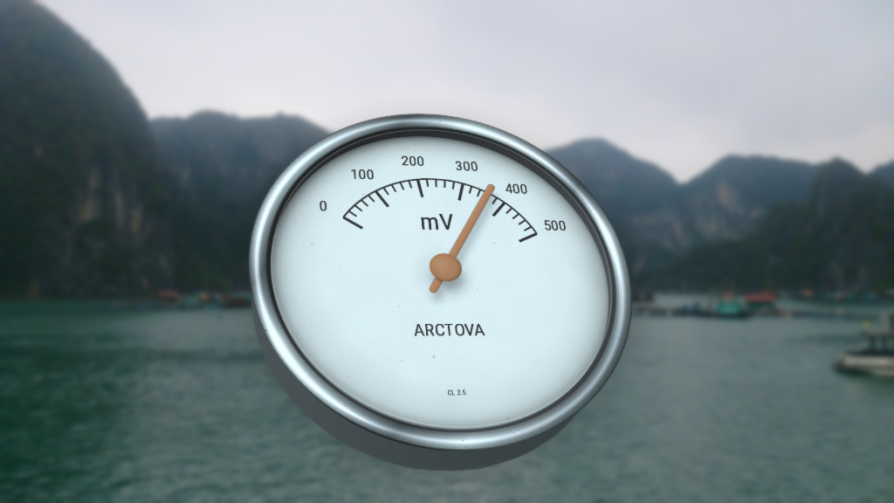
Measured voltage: 360 mV
